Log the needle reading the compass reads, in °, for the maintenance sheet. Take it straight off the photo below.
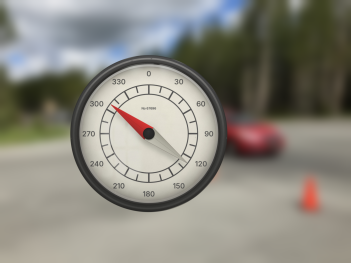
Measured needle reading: 307.5 °
